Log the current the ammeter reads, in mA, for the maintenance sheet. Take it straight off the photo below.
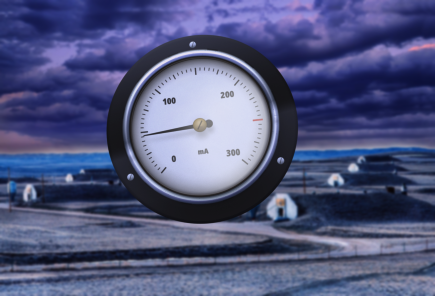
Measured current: 45 mA
